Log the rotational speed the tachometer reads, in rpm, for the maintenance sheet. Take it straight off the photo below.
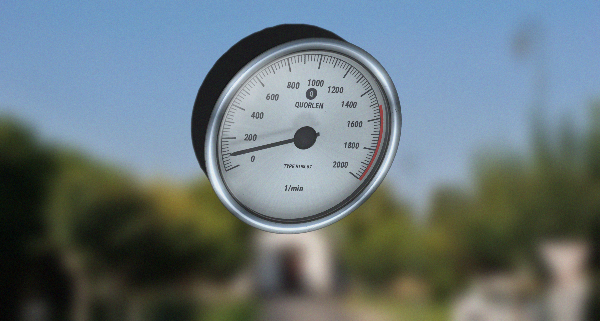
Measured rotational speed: 100 rpm
